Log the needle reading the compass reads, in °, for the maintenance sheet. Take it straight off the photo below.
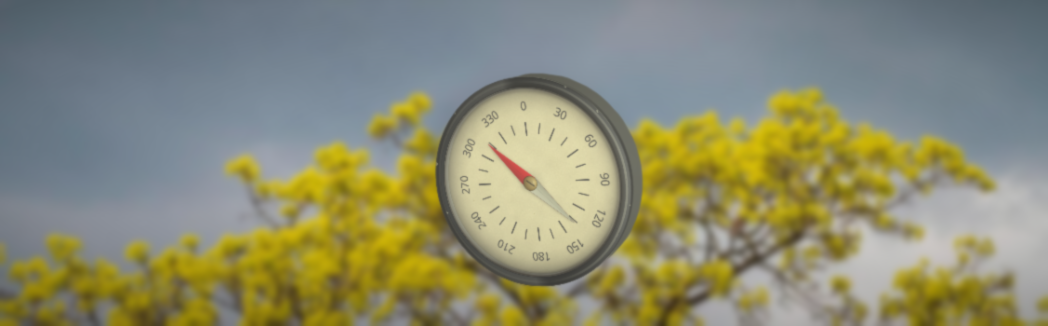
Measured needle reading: 315 °
